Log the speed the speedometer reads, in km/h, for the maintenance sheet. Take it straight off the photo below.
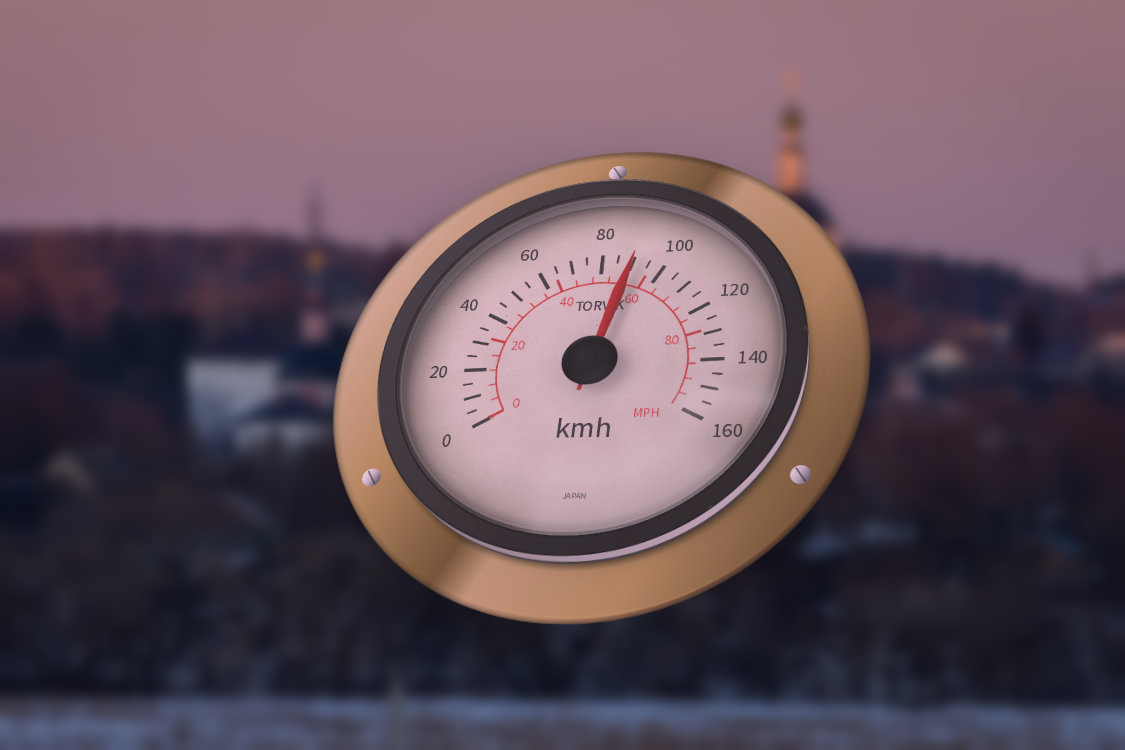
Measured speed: 90 km/h
